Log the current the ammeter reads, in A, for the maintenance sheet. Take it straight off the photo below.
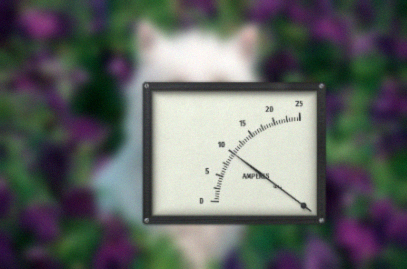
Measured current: 10 A
